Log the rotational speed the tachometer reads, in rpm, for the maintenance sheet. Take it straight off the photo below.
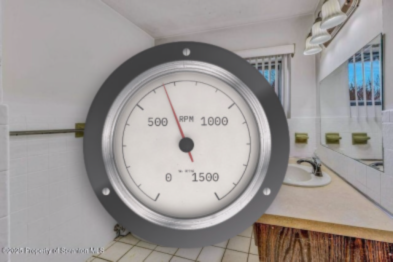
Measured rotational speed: 650 rpm
